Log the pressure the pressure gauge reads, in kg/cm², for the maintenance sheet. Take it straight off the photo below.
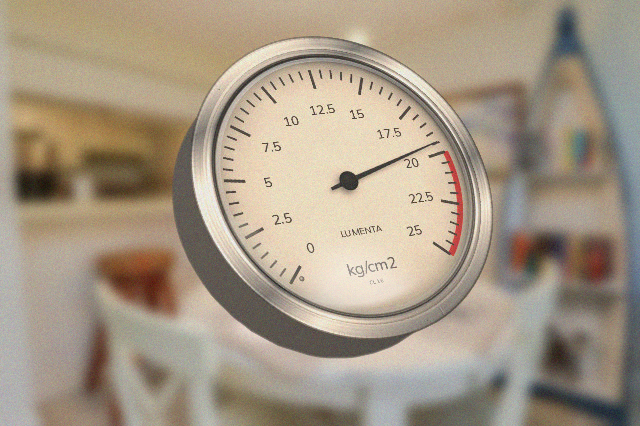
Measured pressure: 19.5 kg/cm²
